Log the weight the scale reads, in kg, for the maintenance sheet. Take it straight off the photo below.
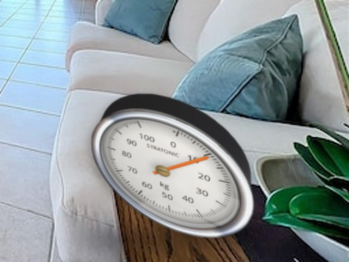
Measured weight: 10 kg
